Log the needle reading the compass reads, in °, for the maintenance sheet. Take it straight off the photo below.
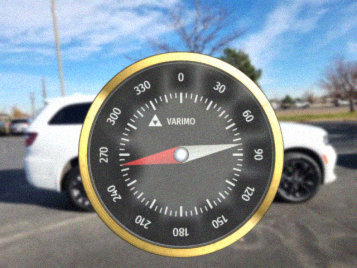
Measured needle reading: 260 °
